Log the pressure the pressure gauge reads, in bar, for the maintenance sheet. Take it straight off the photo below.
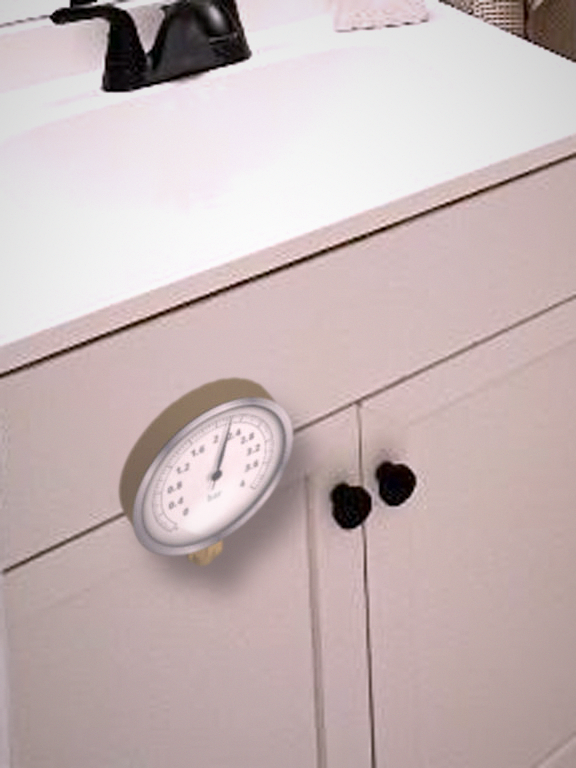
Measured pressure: 2.2 bar
